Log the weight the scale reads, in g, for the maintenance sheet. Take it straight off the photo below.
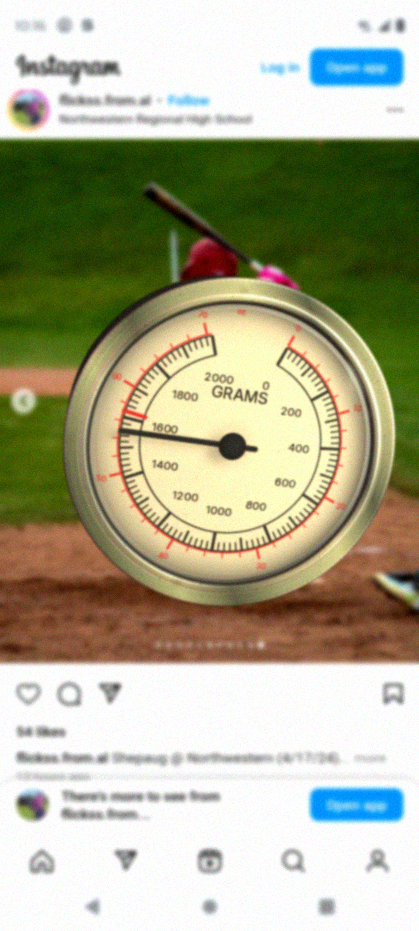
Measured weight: 1560 g
